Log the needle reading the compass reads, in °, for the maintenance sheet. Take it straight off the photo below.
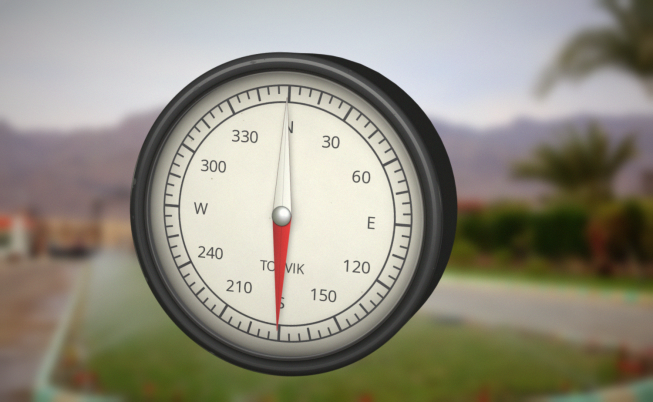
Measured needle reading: 180 °
